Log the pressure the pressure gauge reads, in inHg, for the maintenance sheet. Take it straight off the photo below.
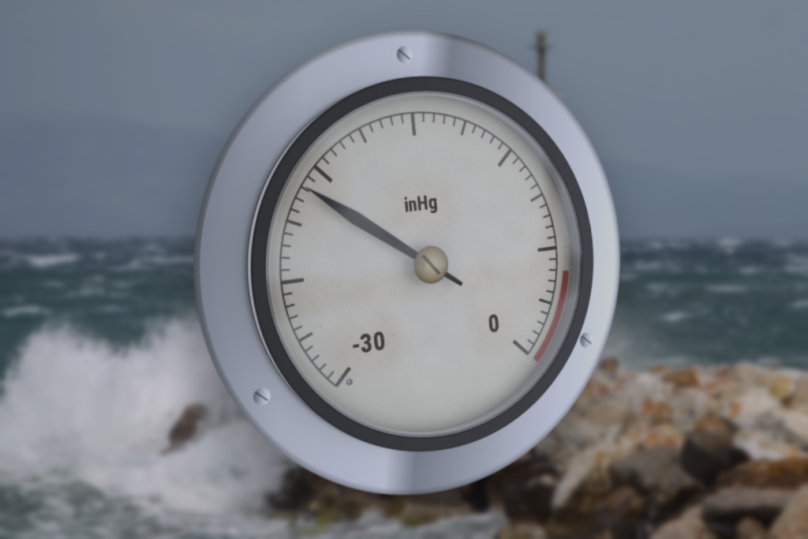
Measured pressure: -21 inHg
